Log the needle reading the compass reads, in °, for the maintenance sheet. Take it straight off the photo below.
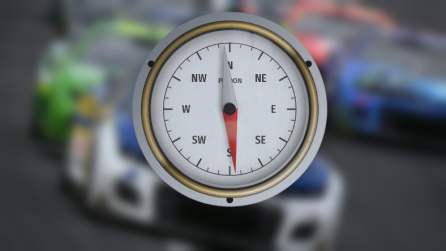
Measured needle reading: 175 °
